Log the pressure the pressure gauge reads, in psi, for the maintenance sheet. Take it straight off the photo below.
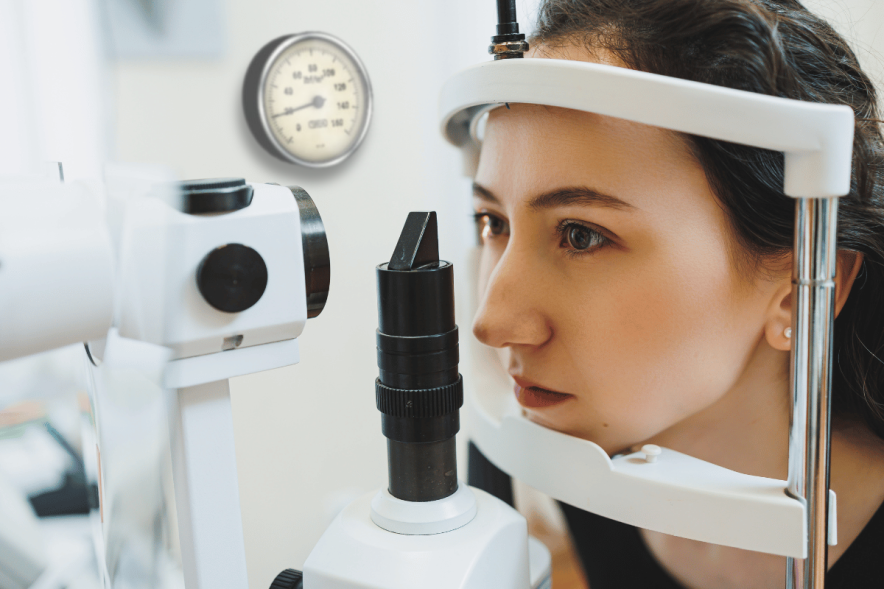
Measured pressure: 20 psi
